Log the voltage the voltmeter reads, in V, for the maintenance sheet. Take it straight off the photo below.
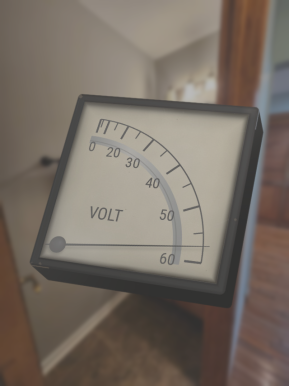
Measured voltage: 57.5 V
